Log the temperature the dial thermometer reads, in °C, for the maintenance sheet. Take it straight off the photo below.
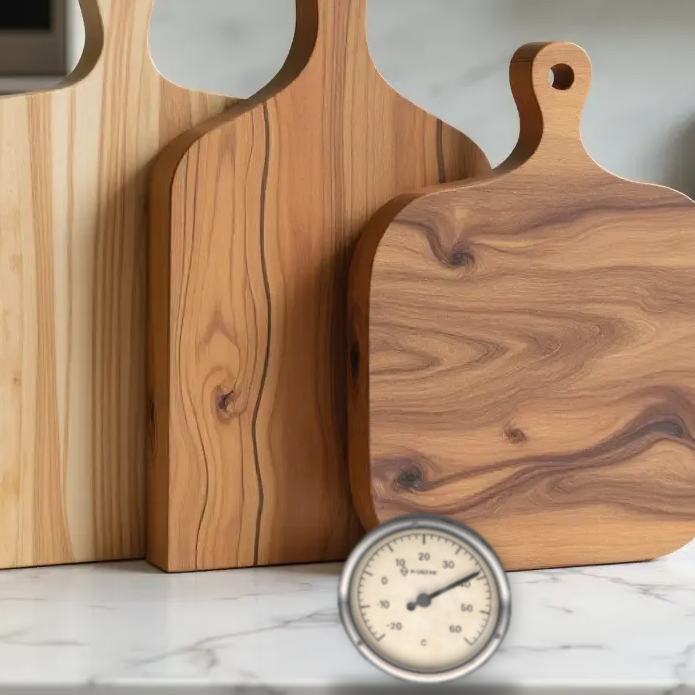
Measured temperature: 38 °C
